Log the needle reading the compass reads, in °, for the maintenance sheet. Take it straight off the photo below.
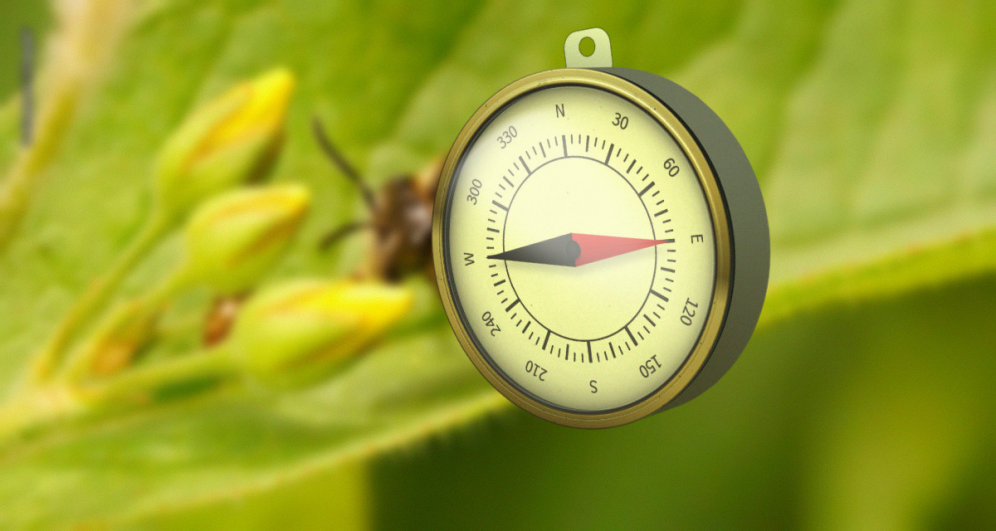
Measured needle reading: 90 °
